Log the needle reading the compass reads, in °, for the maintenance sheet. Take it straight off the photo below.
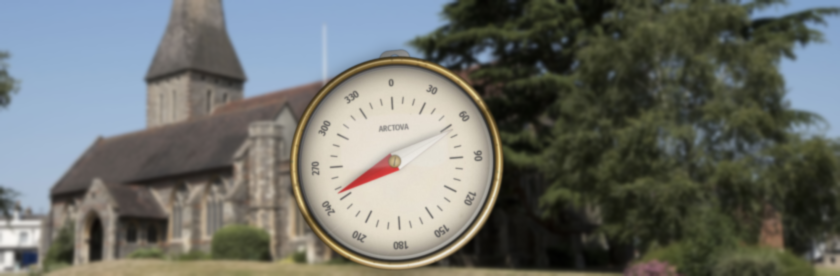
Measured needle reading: 245 °
